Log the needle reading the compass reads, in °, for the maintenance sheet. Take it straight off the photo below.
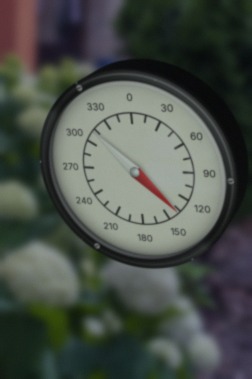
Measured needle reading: 135 °
